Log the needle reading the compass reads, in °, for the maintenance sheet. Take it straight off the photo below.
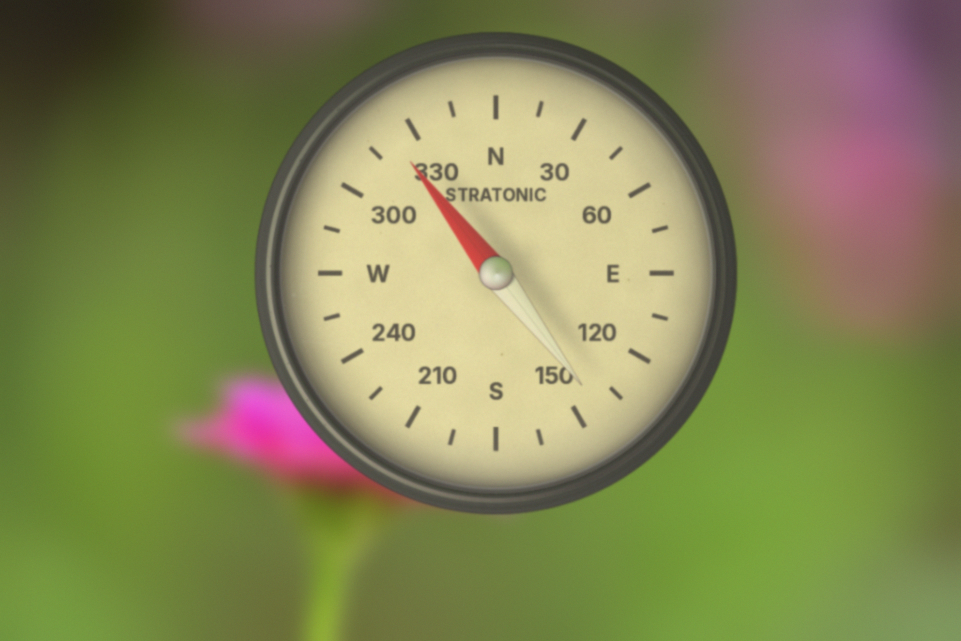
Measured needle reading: 322.5 °
